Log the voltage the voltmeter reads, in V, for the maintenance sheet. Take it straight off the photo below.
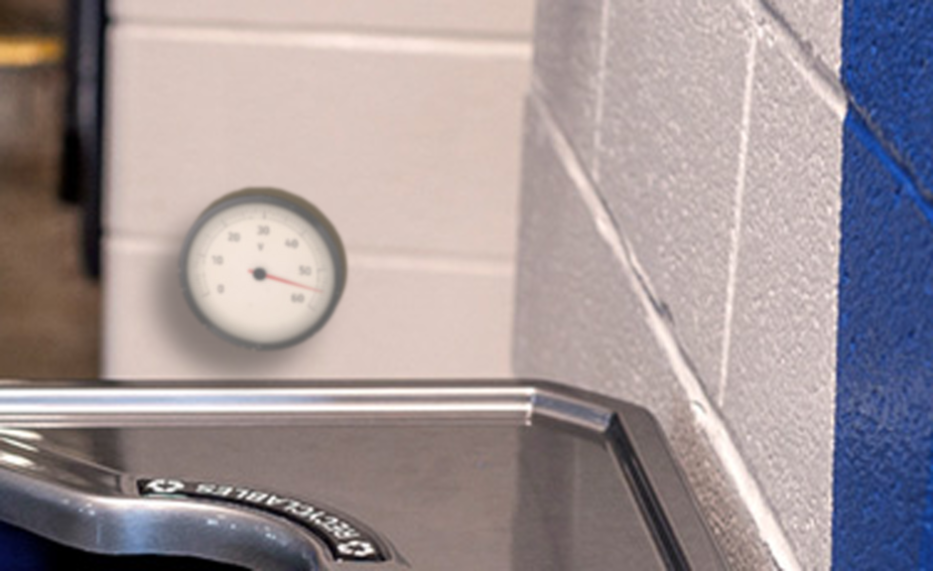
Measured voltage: 55 V
